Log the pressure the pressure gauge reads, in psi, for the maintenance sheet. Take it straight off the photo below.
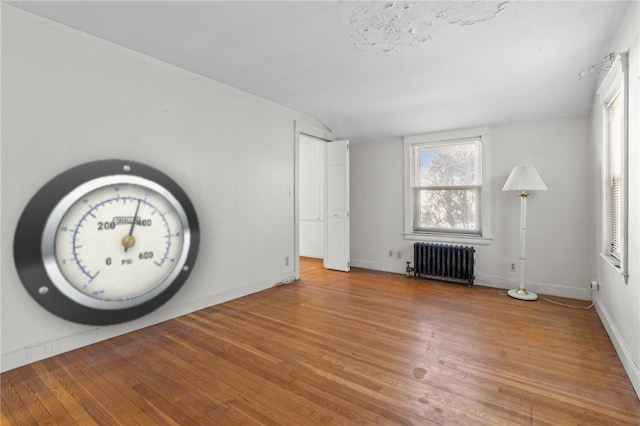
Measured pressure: 340 psi
